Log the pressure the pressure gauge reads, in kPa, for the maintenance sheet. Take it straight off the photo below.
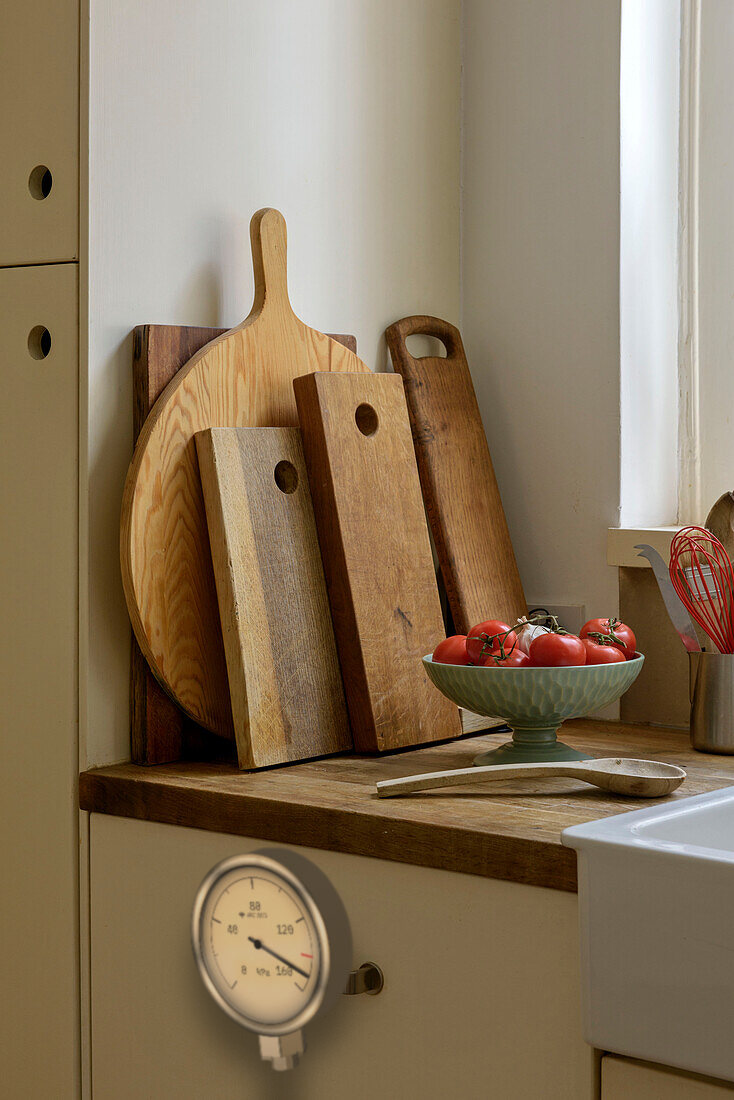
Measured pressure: 150 kPa
